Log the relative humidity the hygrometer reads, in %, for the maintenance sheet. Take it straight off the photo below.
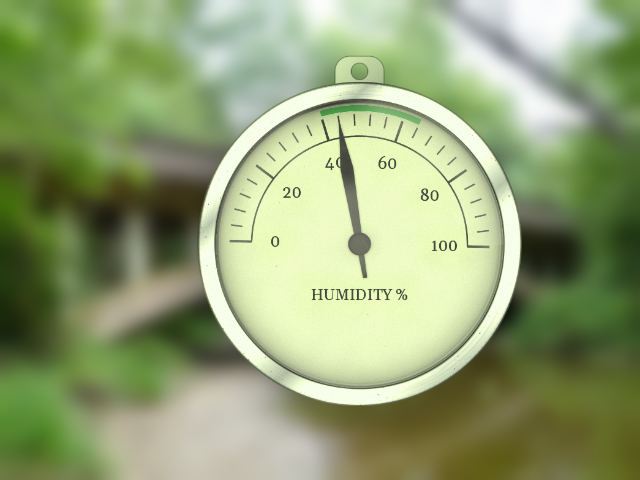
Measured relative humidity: 44 %
